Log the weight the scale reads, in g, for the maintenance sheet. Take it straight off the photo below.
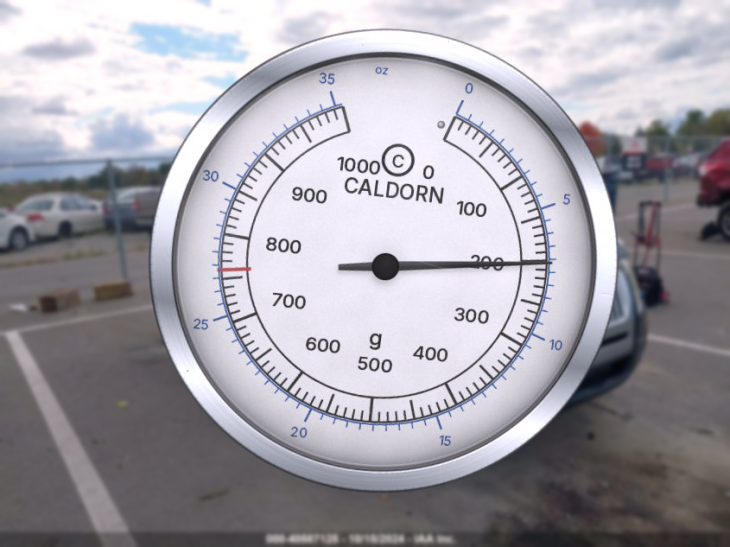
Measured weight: 200 g
